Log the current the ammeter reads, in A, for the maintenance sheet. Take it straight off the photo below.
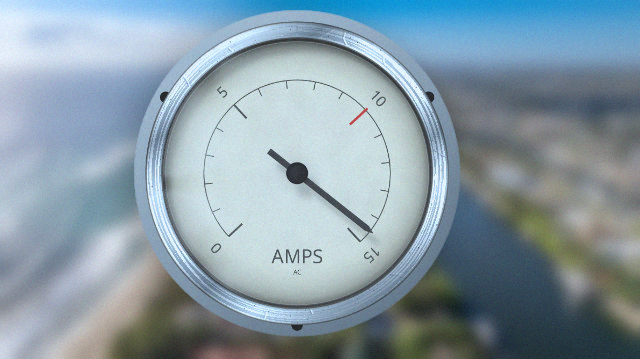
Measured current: 14.5 A
